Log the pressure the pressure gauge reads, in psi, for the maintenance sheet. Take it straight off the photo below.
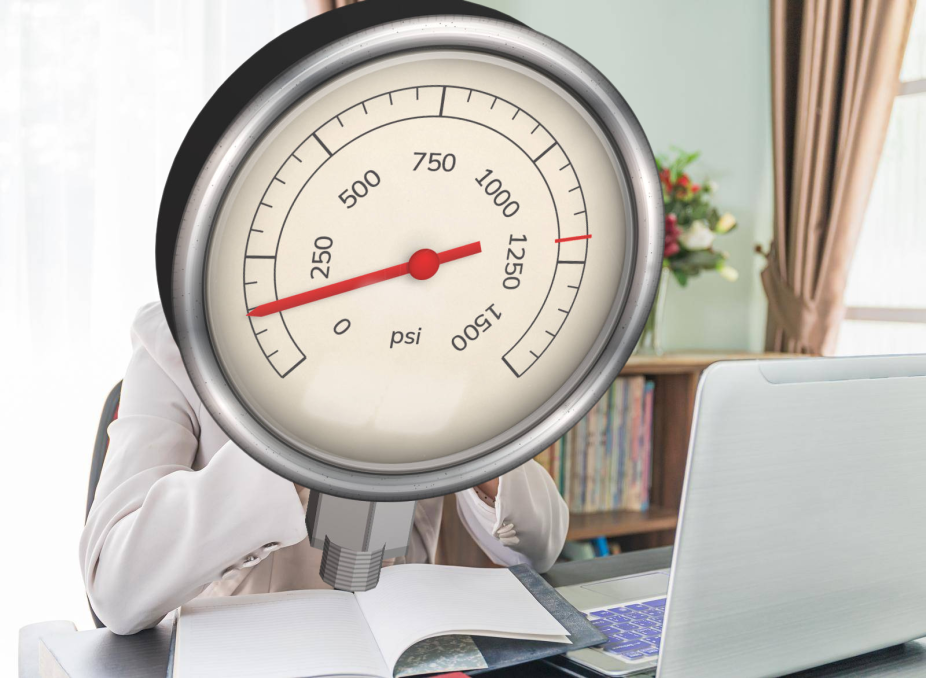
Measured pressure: 150 psi
